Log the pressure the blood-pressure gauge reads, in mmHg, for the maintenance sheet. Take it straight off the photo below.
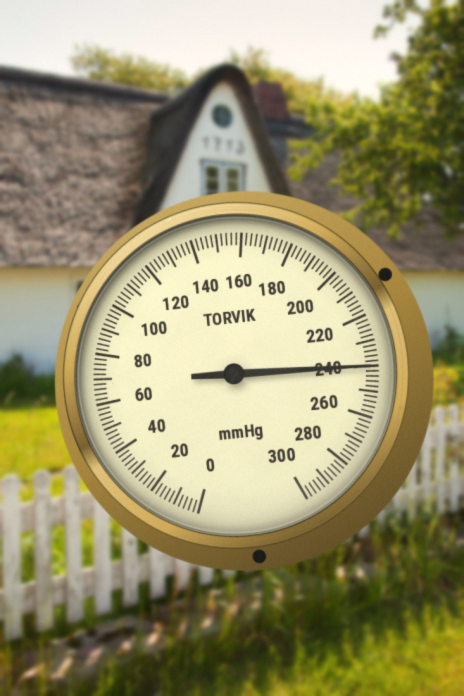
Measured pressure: 240 mmHg
